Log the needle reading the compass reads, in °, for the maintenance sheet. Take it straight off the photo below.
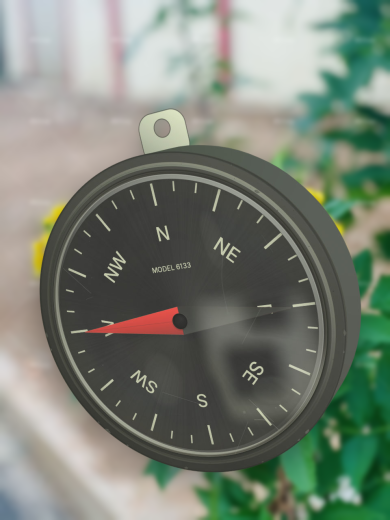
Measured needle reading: 270 °
